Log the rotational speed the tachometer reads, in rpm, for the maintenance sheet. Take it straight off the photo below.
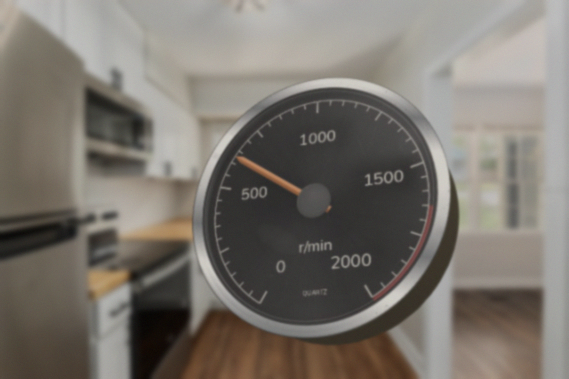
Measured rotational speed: 625 rpm
